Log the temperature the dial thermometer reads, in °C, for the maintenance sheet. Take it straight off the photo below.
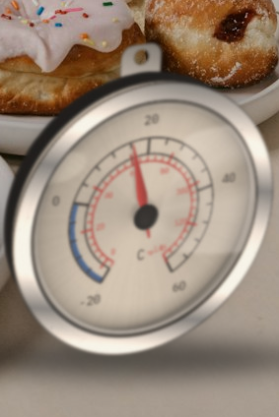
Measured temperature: 16 °C
